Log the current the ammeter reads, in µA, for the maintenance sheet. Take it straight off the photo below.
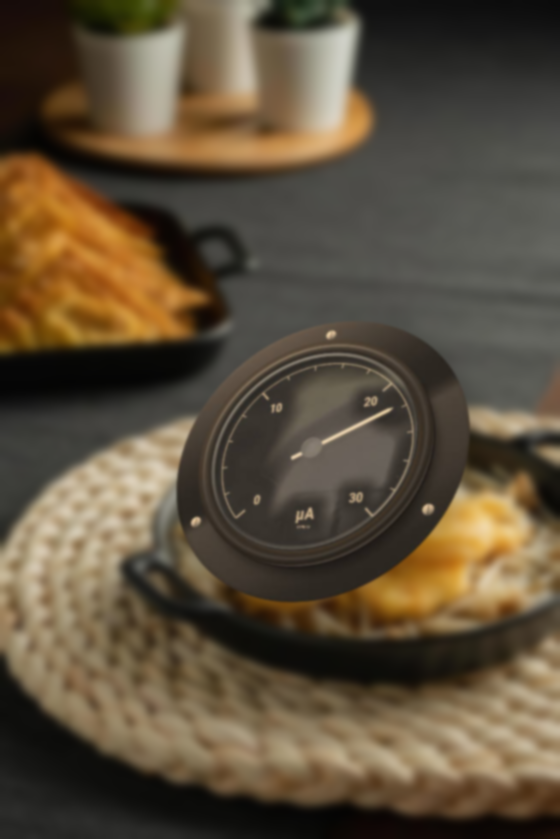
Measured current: 22 µA
